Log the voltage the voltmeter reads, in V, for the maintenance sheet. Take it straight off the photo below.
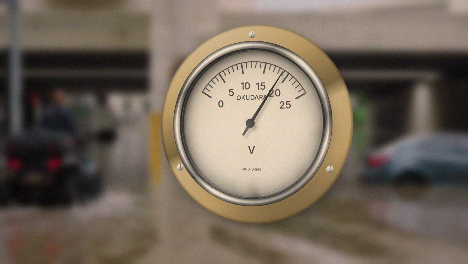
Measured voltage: 19 V
